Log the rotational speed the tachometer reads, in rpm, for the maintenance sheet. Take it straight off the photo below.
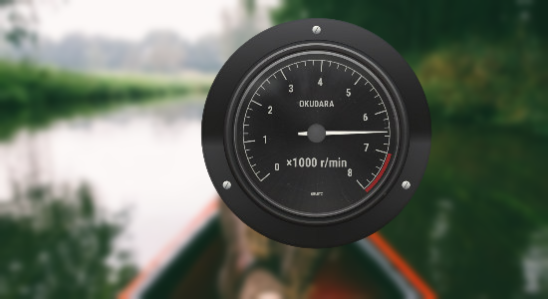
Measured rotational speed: 6500 rpm
